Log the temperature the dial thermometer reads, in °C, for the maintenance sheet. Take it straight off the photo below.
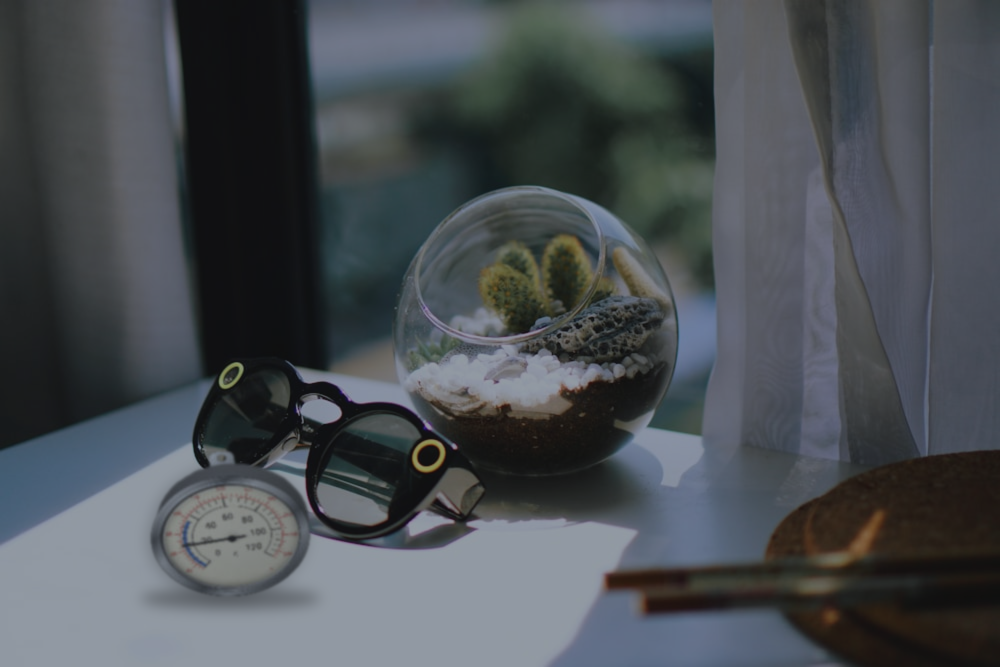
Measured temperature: 20 °C
